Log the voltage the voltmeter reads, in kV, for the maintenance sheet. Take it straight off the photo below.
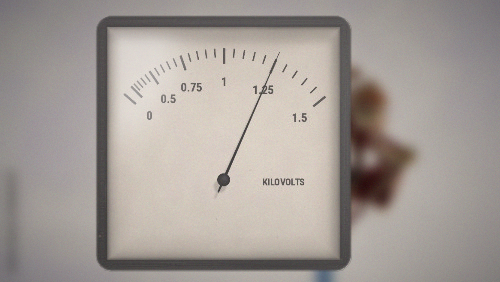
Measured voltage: 1.25 kV
